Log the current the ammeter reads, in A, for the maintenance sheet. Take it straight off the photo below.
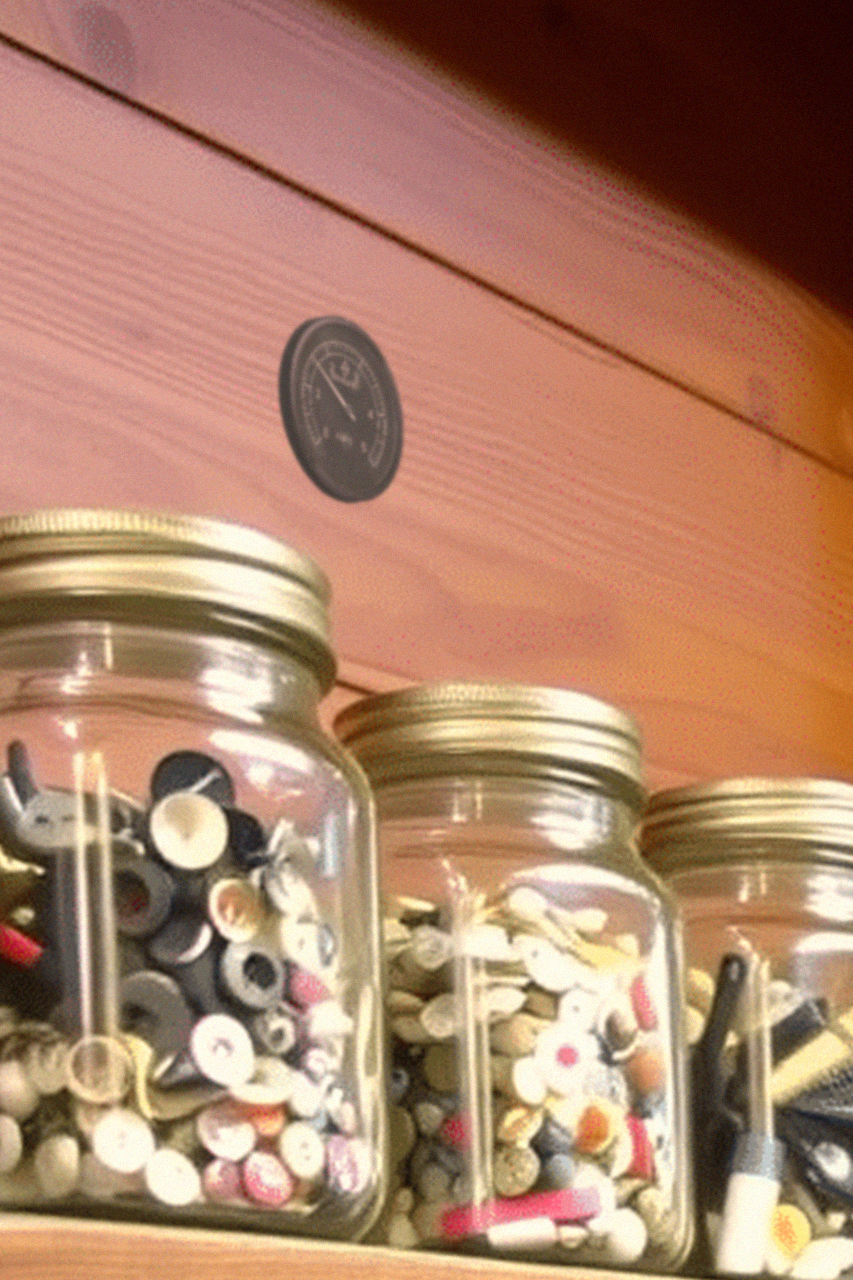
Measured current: 1.5 A
